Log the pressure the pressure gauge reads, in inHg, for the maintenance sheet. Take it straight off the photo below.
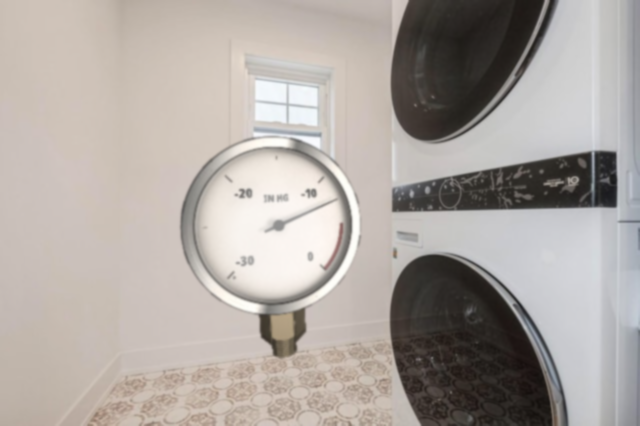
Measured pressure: -7.5 inHg
